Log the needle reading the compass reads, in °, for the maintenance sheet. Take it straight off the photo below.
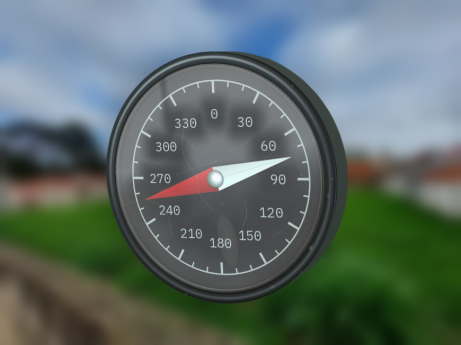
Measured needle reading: 255 °
